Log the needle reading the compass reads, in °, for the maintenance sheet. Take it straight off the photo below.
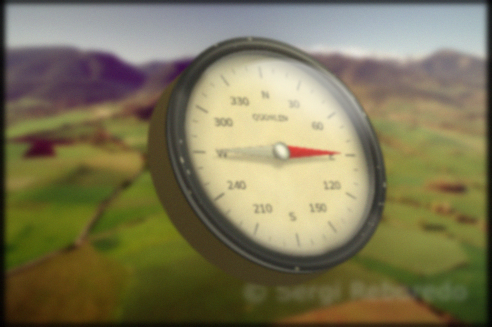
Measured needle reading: 90 °
